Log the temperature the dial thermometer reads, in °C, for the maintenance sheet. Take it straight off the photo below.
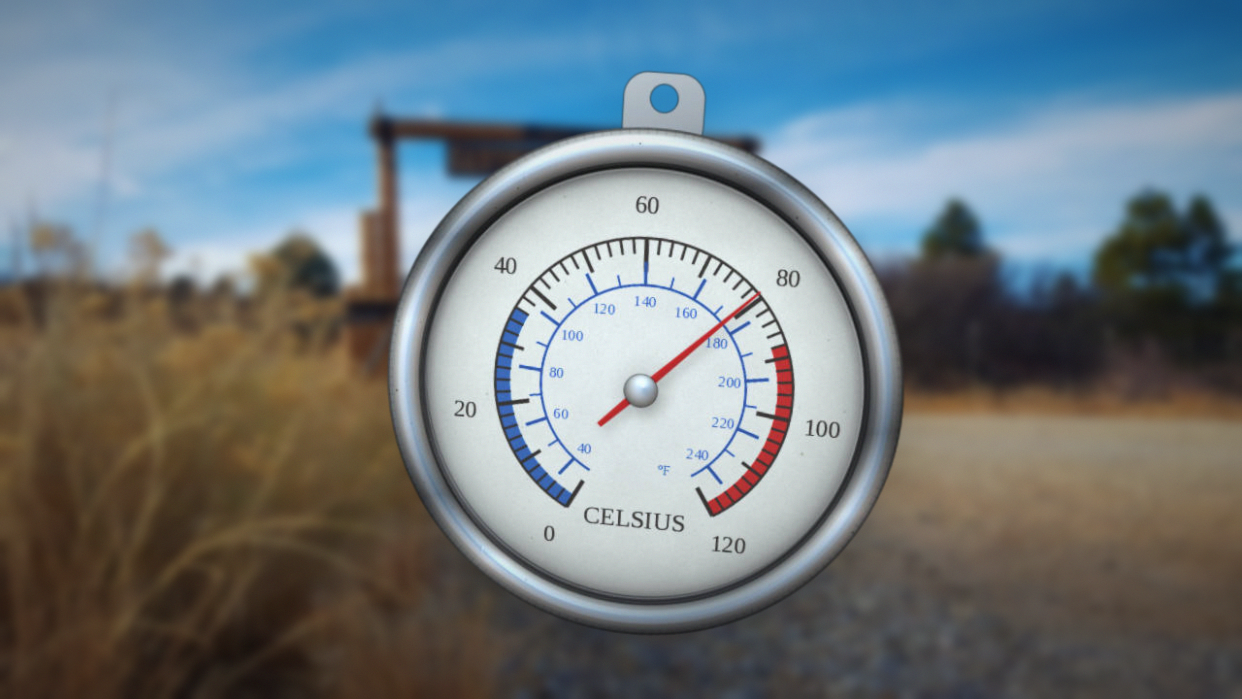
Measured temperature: 79 °C
